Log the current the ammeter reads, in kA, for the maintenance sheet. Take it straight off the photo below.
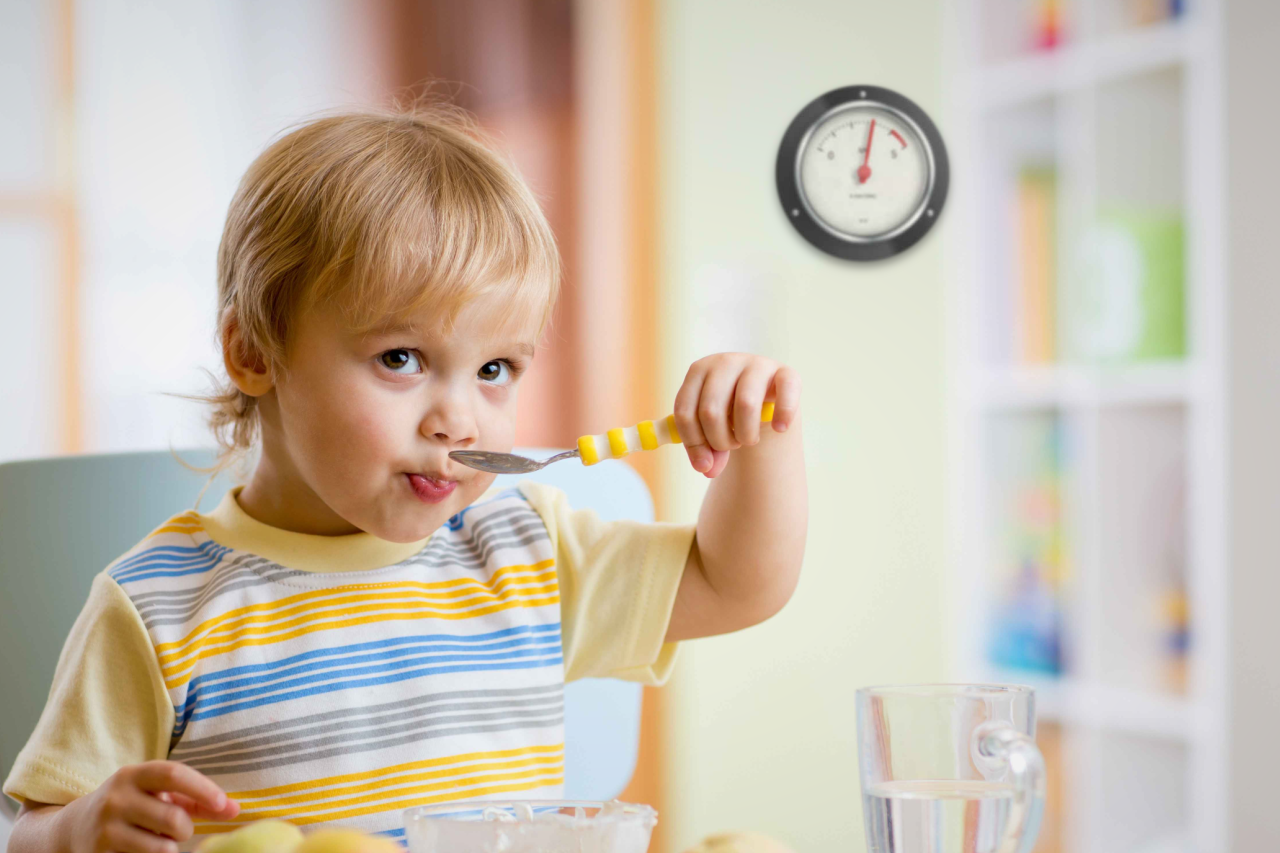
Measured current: 3 kA
